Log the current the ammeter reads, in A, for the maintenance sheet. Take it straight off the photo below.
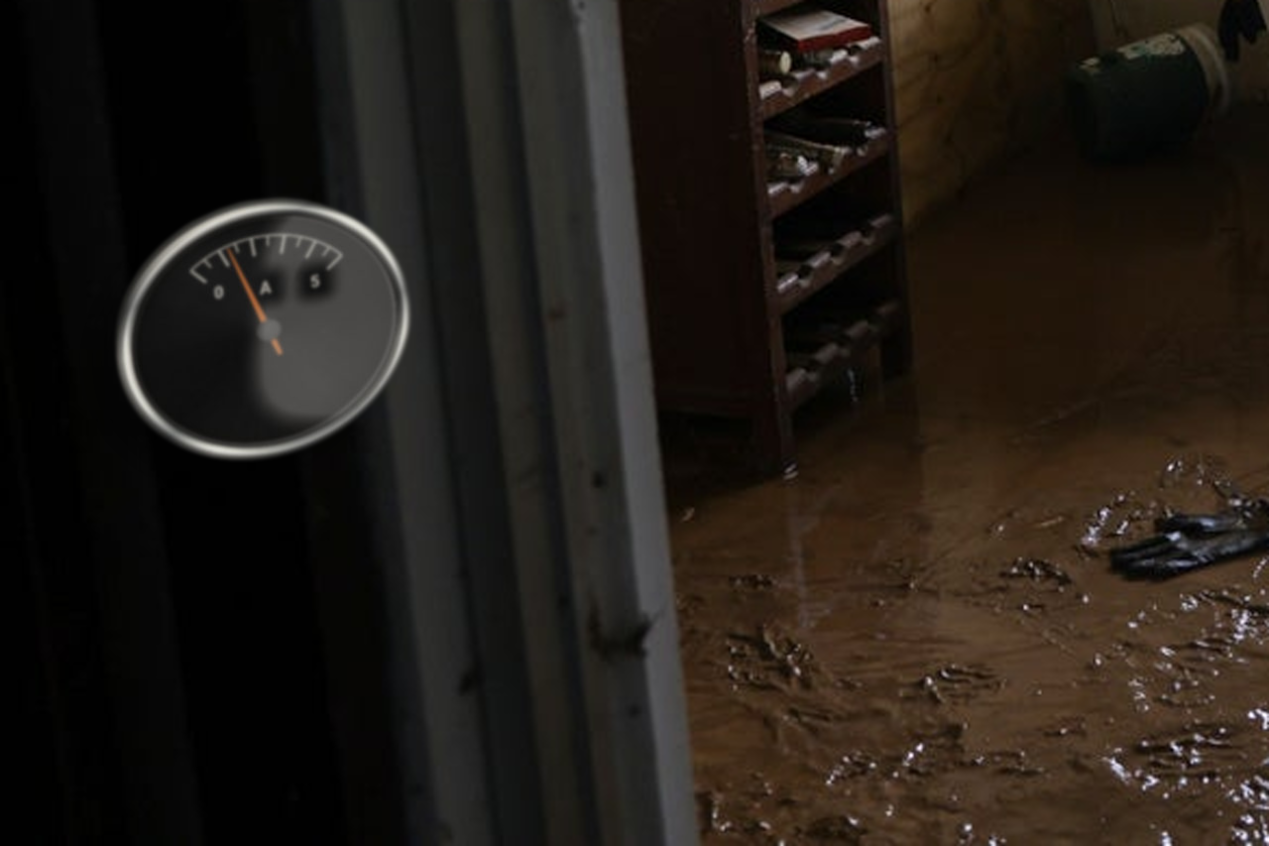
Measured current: 1.25 A
